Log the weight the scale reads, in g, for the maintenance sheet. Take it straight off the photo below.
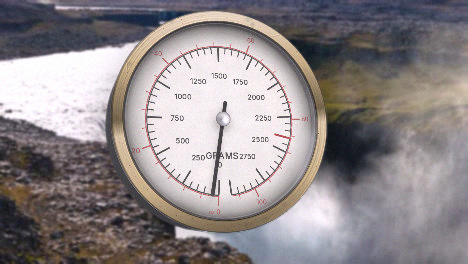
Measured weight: 50 g
